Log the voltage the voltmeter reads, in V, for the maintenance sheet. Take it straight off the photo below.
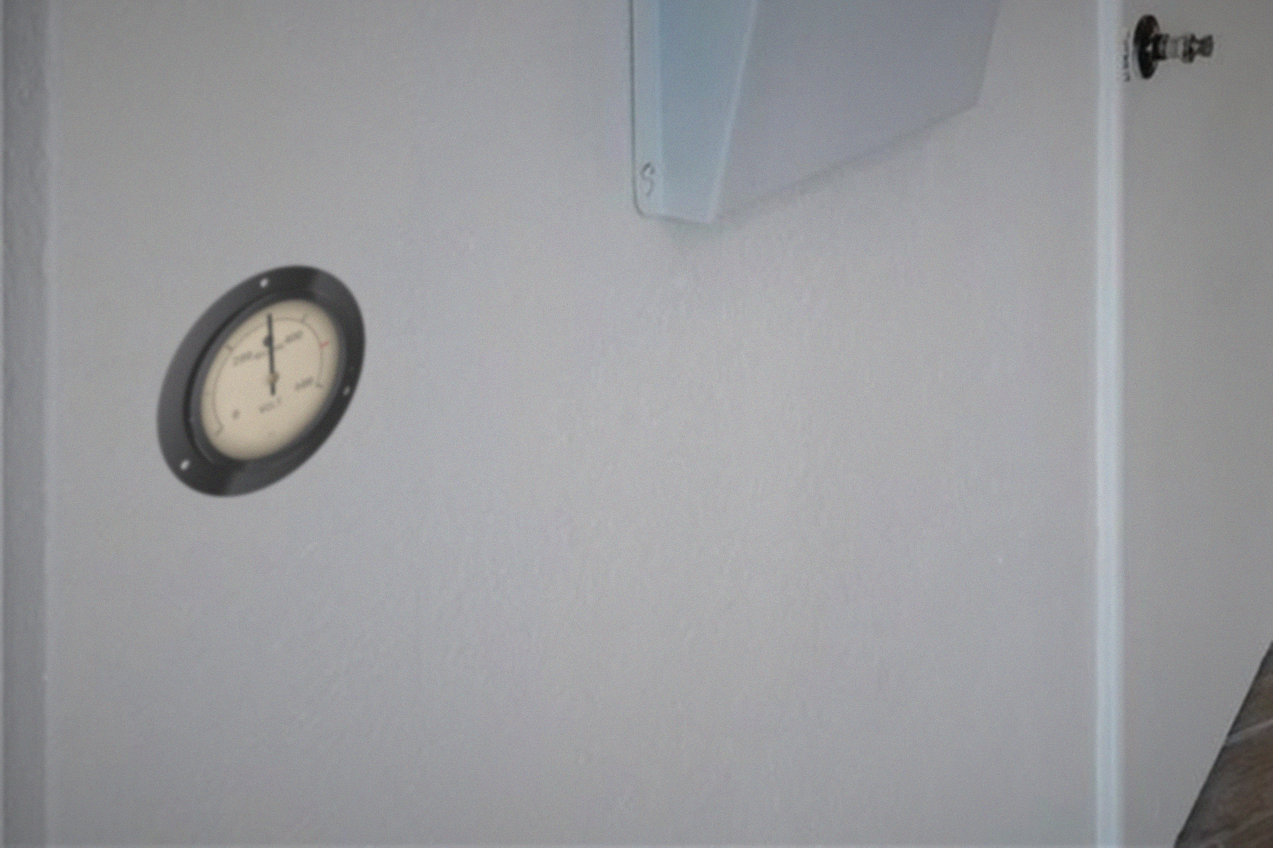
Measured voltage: 300 V
